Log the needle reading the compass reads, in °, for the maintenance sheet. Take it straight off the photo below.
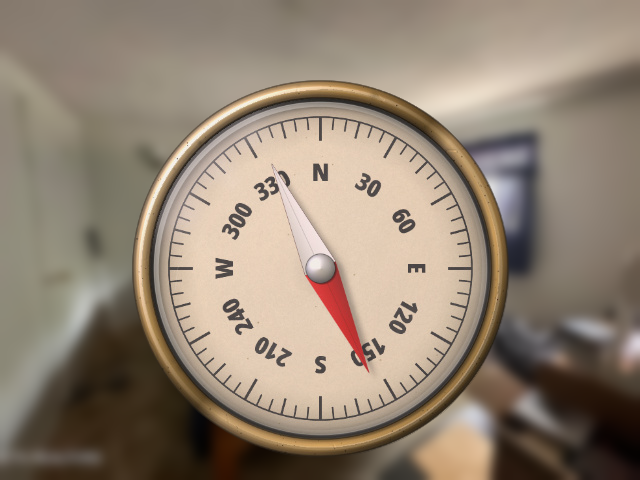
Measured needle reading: 155 °
